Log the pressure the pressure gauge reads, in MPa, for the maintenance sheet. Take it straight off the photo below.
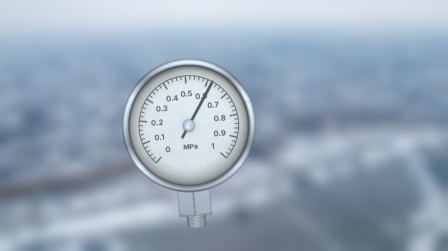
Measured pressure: 0.62 MPa
